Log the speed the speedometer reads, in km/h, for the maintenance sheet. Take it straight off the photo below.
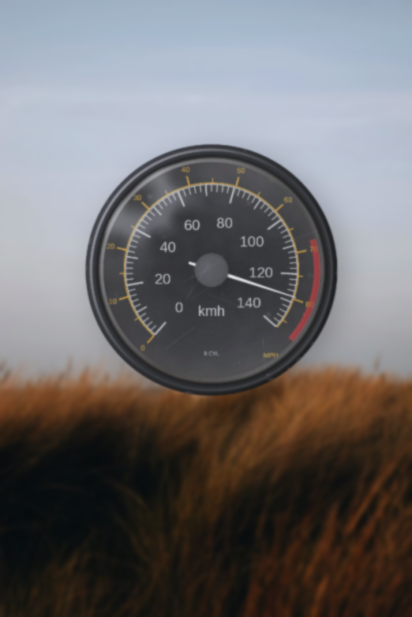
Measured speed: 128 km/h
